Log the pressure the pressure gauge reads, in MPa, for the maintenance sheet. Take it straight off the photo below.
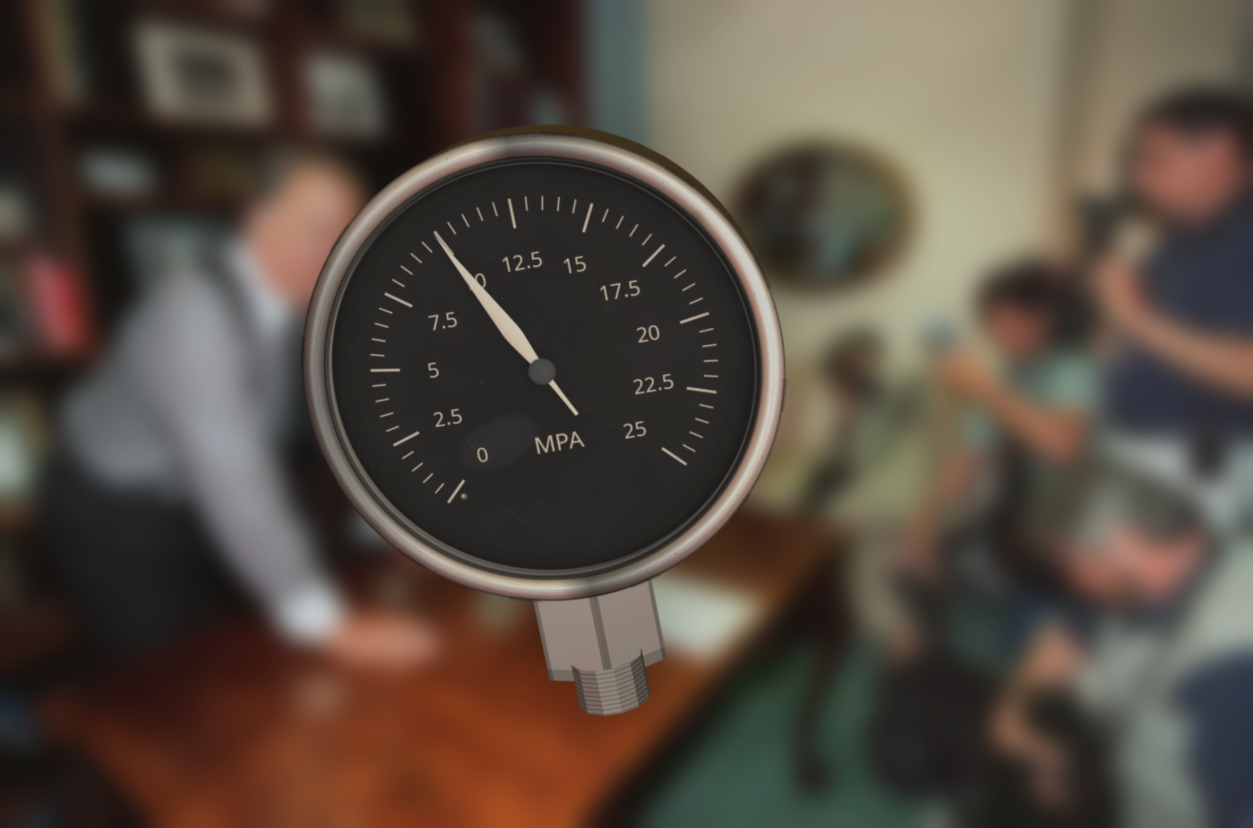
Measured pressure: 10 MPa
